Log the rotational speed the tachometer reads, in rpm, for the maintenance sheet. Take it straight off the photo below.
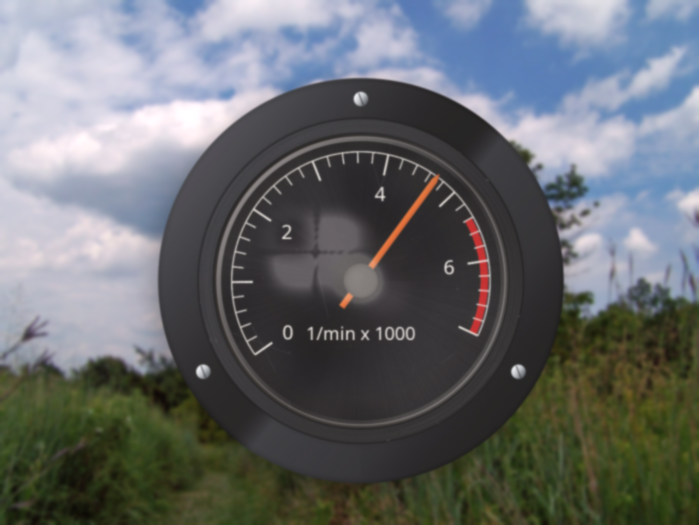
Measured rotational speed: 4700 rpm
